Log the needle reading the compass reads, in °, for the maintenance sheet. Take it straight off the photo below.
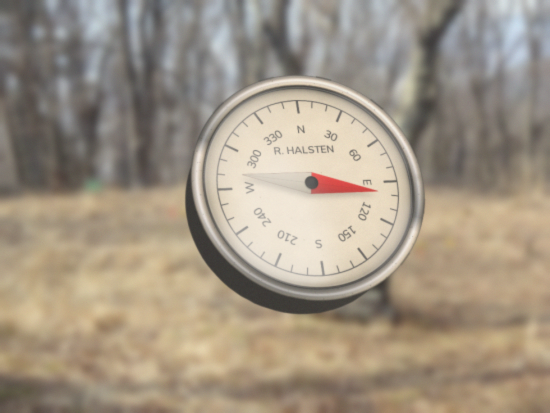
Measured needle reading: 100 °
